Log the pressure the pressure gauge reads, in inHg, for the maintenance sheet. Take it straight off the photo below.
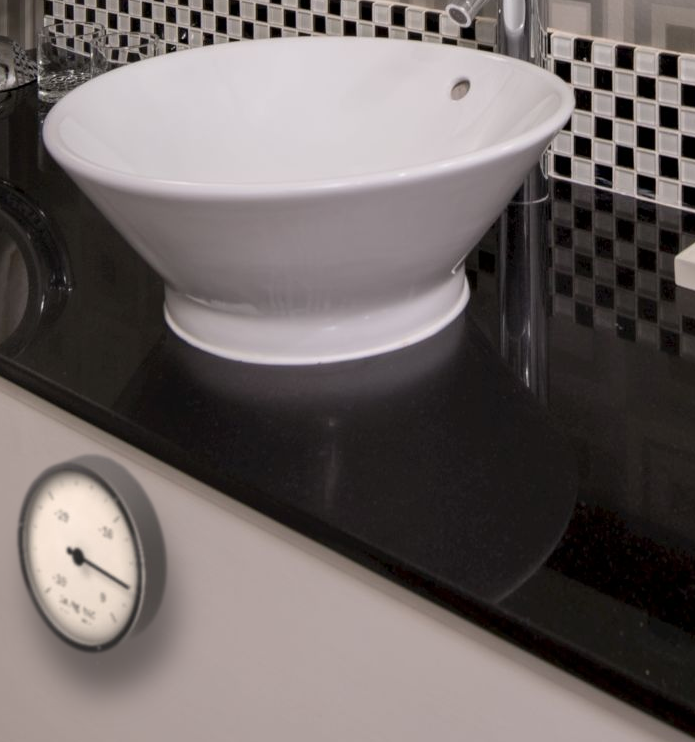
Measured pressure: -4 inHg
